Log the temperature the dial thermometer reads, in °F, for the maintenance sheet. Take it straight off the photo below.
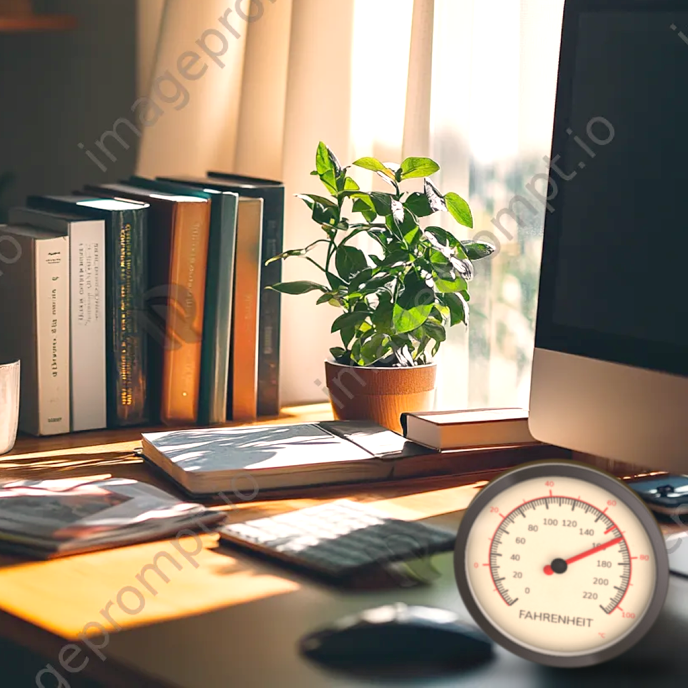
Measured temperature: 160 °F
